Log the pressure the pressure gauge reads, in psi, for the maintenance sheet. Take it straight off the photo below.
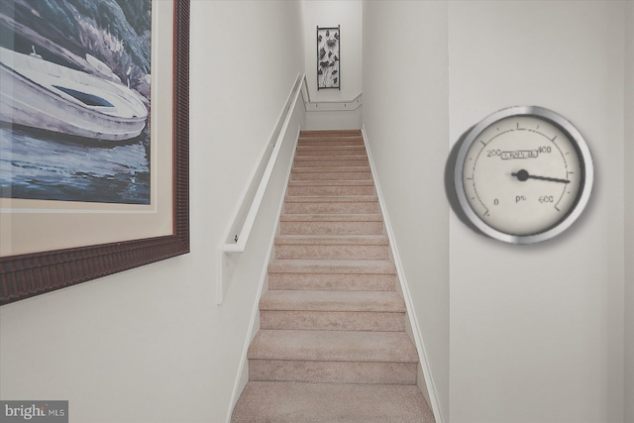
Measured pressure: 525 psi
